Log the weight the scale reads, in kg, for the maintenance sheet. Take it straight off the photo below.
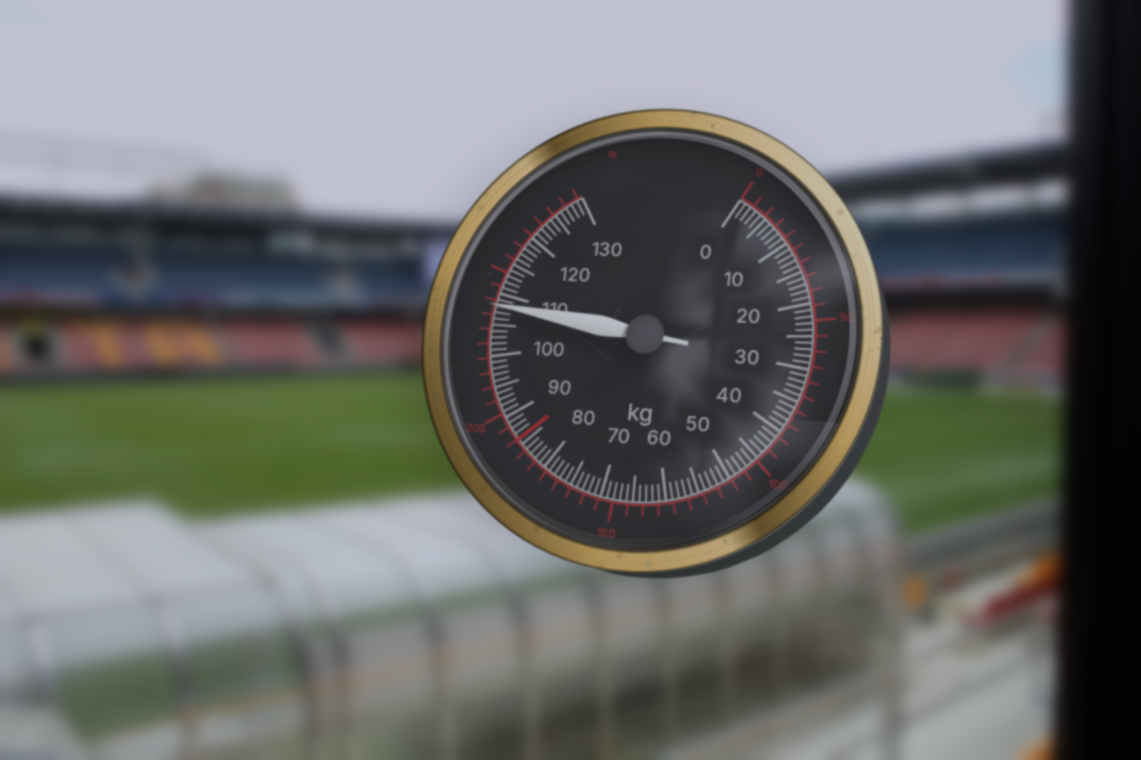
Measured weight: 108 kg
